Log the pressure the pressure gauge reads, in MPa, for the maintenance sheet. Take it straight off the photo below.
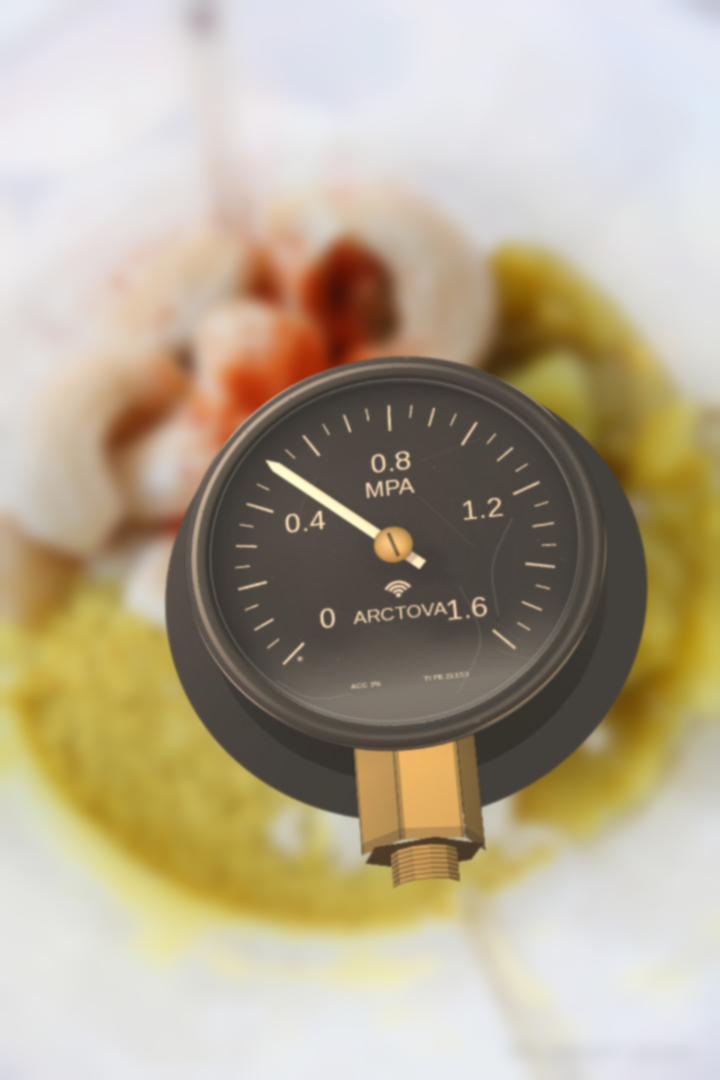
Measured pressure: 0.5 MPa
